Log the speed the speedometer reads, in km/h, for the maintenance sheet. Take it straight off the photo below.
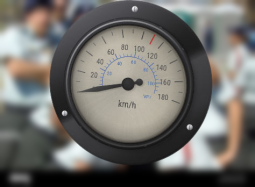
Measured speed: 0 km/h
